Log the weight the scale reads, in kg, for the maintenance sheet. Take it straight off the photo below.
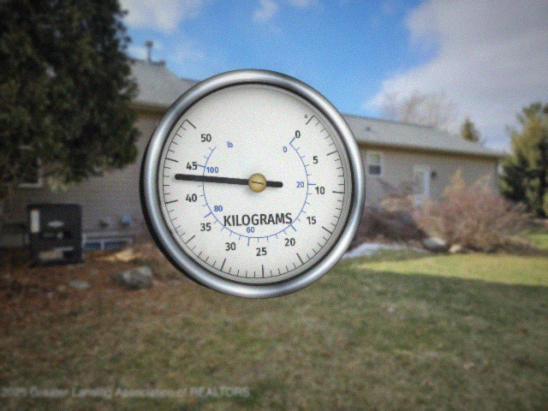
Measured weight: 43 kg
